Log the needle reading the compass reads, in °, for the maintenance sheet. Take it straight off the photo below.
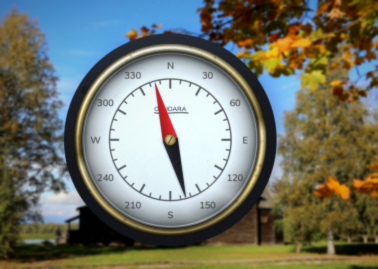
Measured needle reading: 345 °
